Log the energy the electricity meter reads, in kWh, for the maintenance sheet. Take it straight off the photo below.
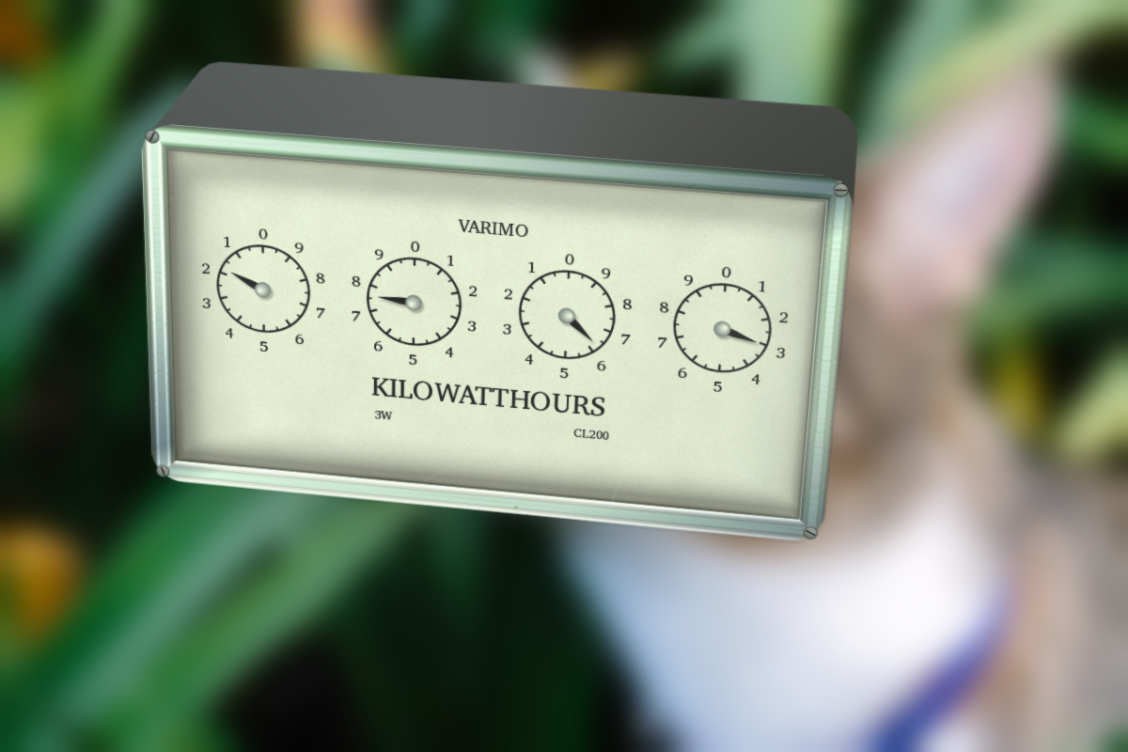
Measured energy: 1763 kWh
